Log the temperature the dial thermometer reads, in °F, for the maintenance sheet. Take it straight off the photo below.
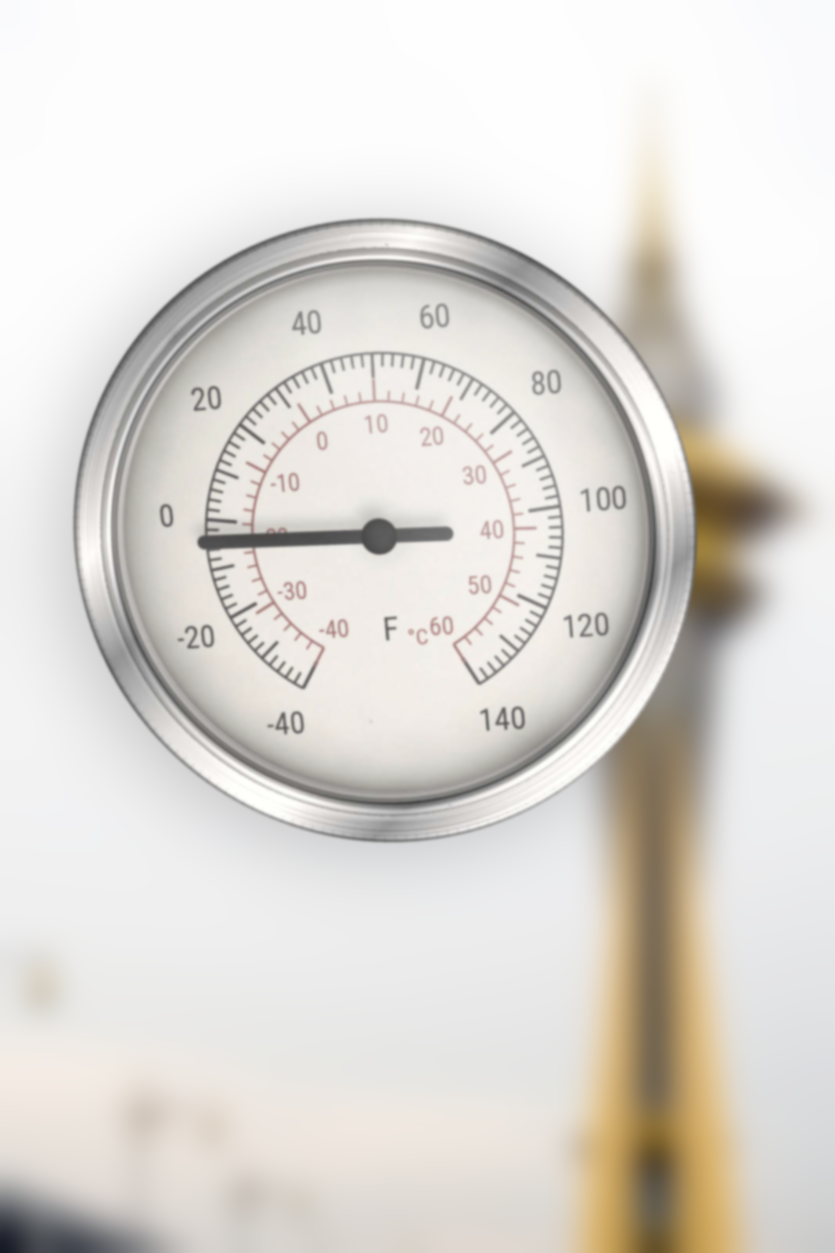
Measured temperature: -4 °F
